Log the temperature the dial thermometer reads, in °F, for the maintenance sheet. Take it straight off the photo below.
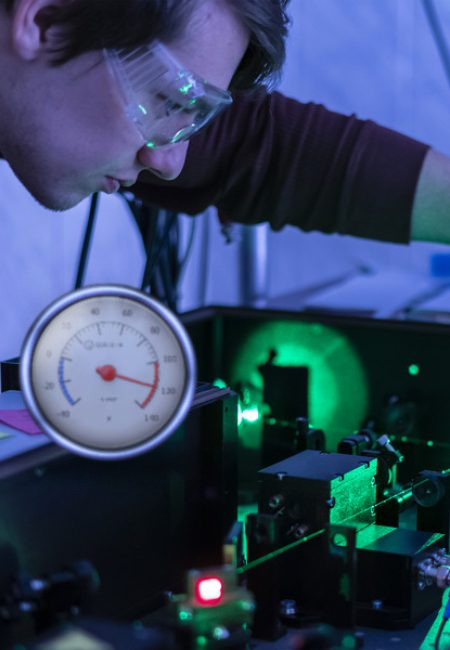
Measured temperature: 120 °F
